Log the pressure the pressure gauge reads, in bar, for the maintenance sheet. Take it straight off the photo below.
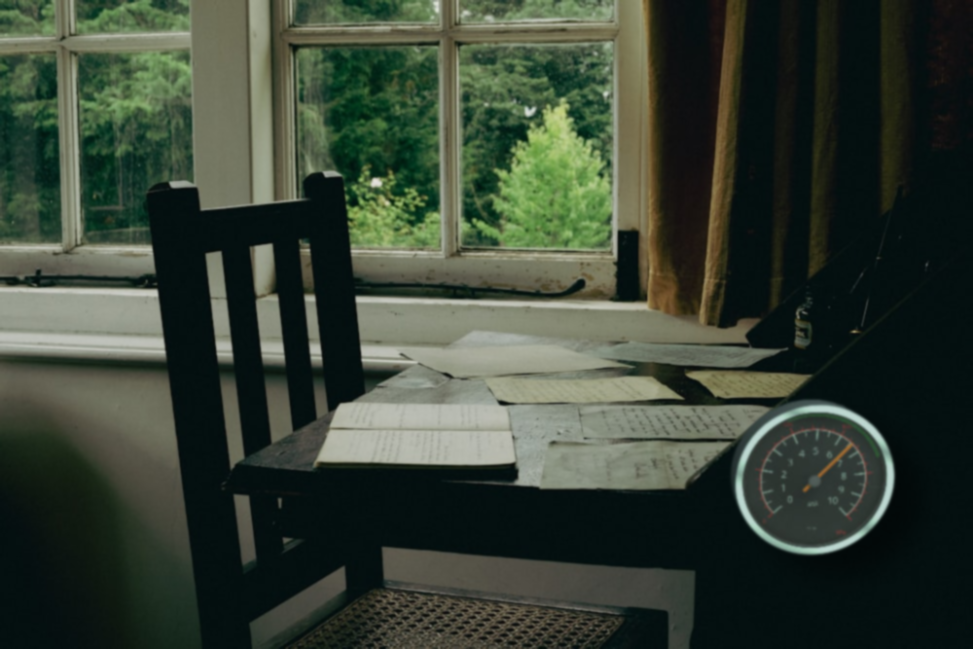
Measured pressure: 6.5 bar
